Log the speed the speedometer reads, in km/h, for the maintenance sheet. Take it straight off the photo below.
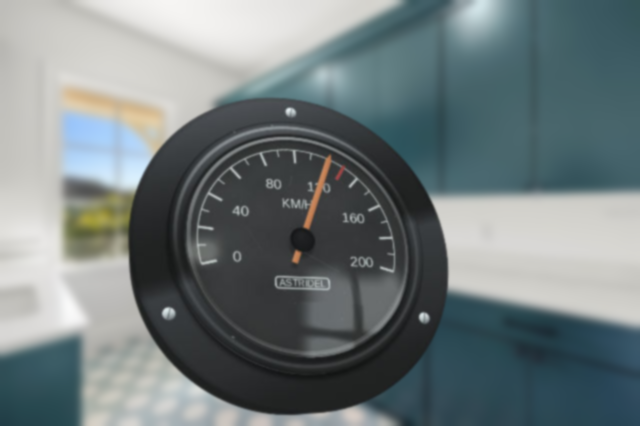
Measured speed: 120 km/h
